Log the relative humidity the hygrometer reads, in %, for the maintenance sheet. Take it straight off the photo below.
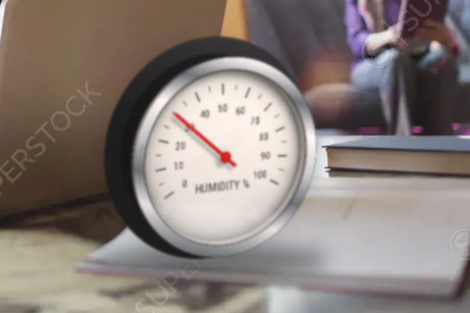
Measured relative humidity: 30 %
